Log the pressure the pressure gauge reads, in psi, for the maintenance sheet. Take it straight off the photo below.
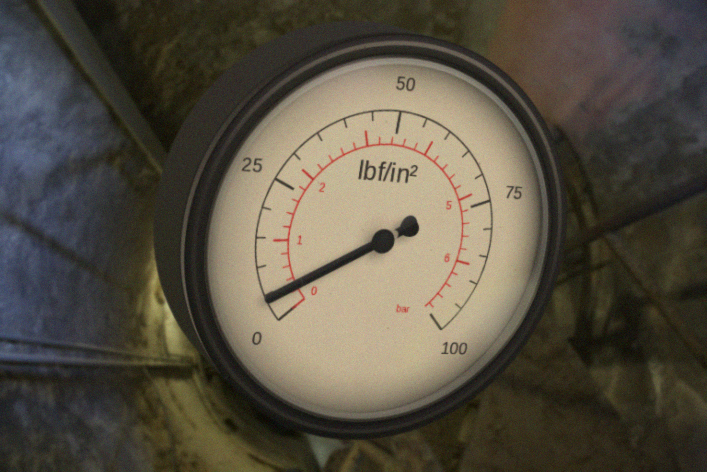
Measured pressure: 5 psi
